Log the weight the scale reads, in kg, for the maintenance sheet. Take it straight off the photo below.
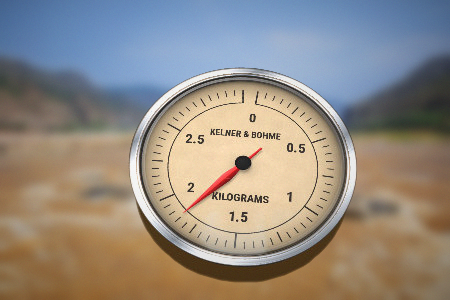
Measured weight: 1.85 kg
